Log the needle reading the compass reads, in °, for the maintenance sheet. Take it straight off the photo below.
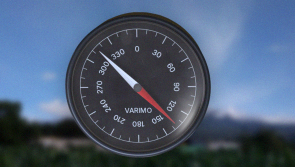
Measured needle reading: 135 °
